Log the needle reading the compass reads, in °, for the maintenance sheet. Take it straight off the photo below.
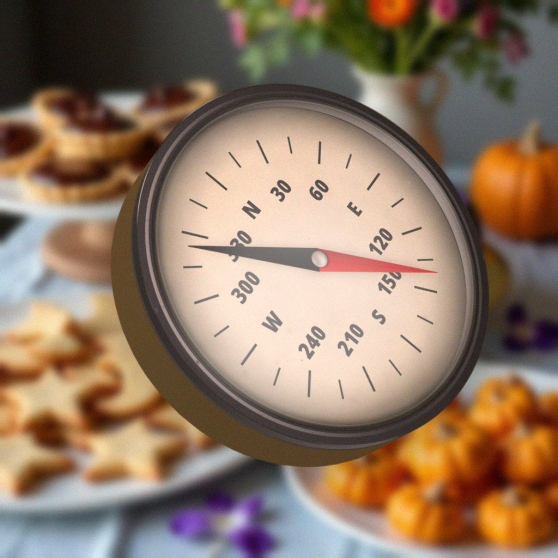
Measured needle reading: 142.5 °
